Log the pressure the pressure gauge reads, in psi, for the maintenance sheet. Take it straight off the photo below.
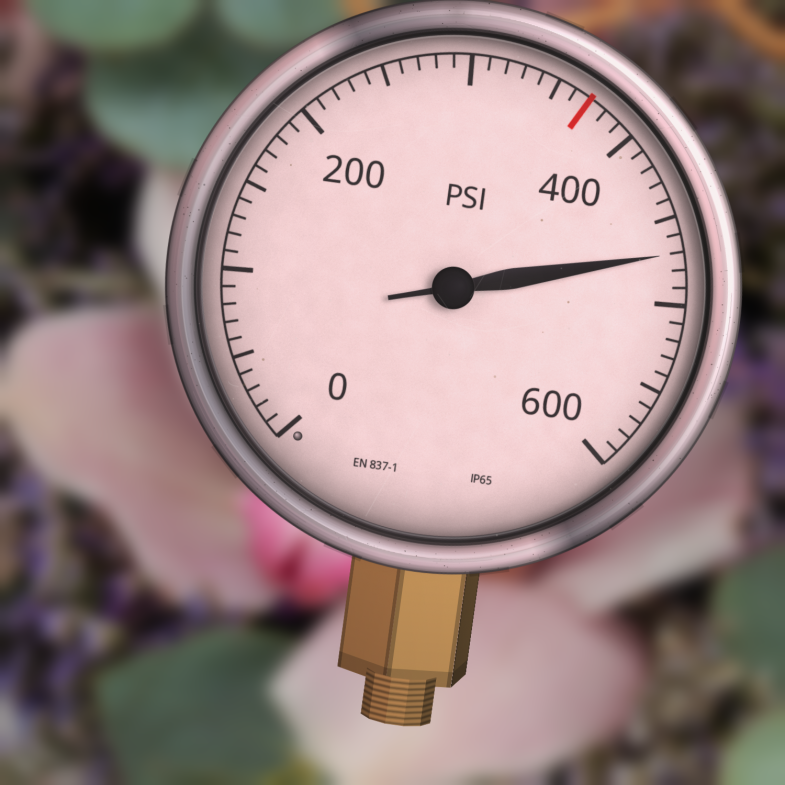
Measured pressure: 470 psi
